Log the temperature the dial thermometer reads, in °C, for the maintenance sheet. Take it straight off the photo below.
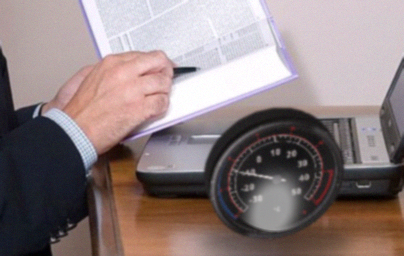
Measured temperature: -10 °C
